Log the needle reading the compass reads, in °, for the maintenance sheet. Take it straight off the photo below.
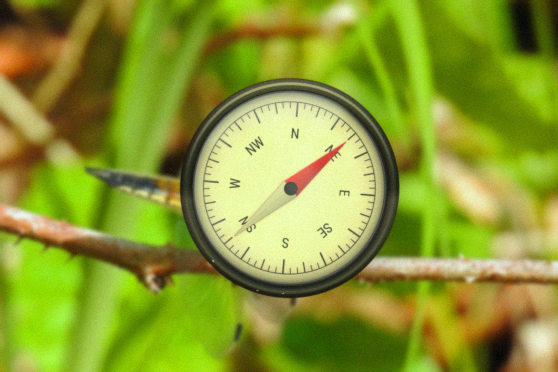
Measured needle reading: 45 °
